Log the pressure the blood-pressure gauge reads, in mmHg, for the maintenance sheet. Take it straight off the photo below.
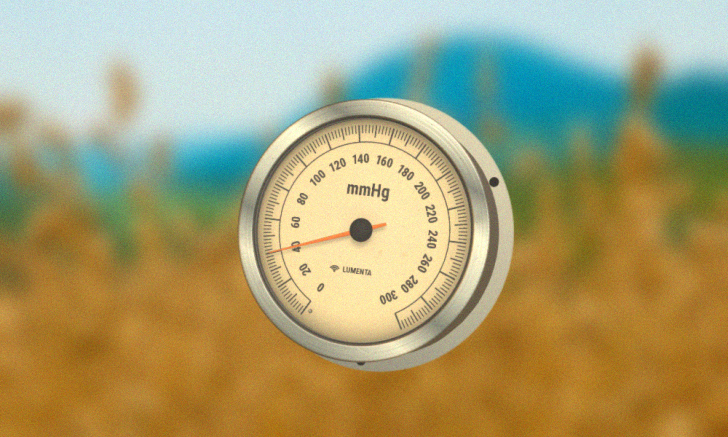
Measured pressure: 40 mmHg
